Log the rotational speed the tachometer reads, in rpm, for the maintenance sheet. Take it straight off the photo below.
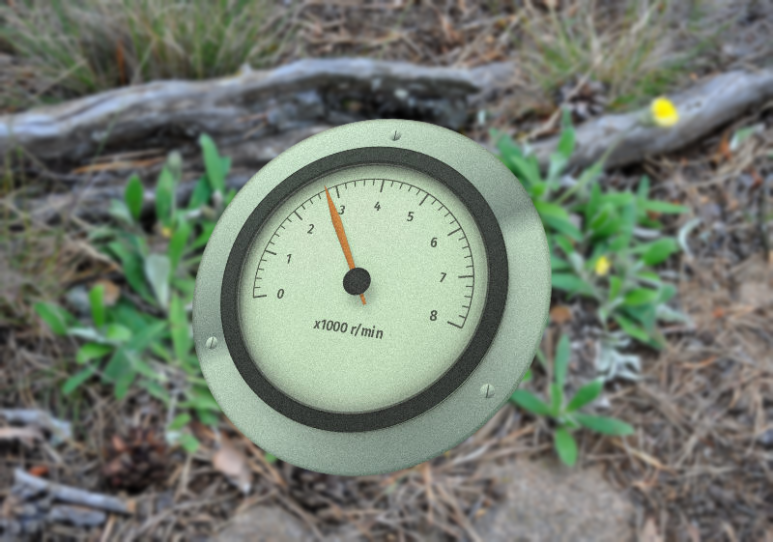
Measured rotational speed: 2800 rpm
